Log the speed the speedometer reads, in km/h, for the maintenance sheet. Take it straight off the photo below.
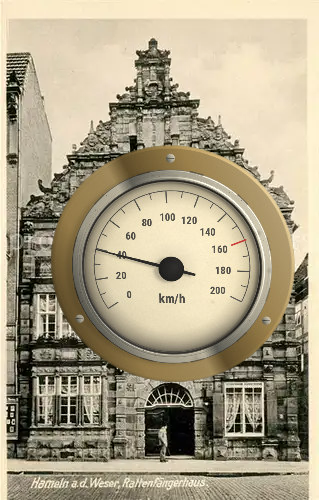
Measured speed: 40 km/h
